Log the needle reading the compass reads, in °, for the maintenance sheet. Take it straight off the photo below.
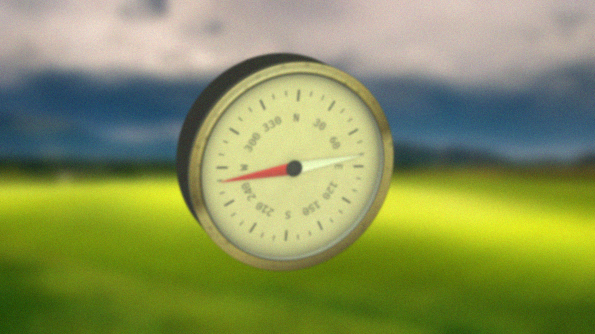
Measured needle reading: 260 °
